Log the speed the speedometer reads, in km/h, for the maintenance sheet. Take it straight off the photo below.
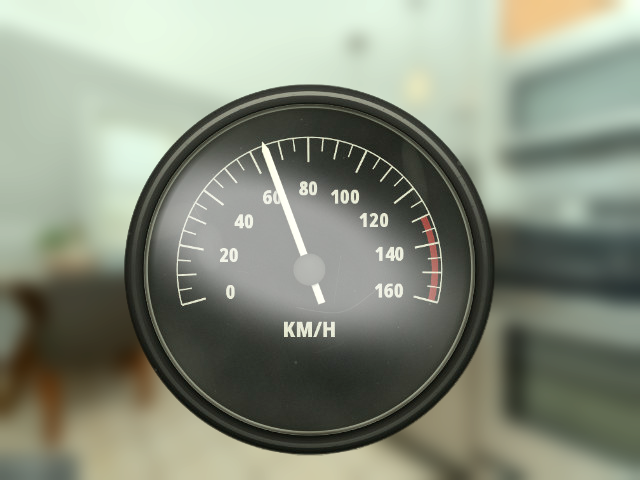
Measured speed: 65 km/h
